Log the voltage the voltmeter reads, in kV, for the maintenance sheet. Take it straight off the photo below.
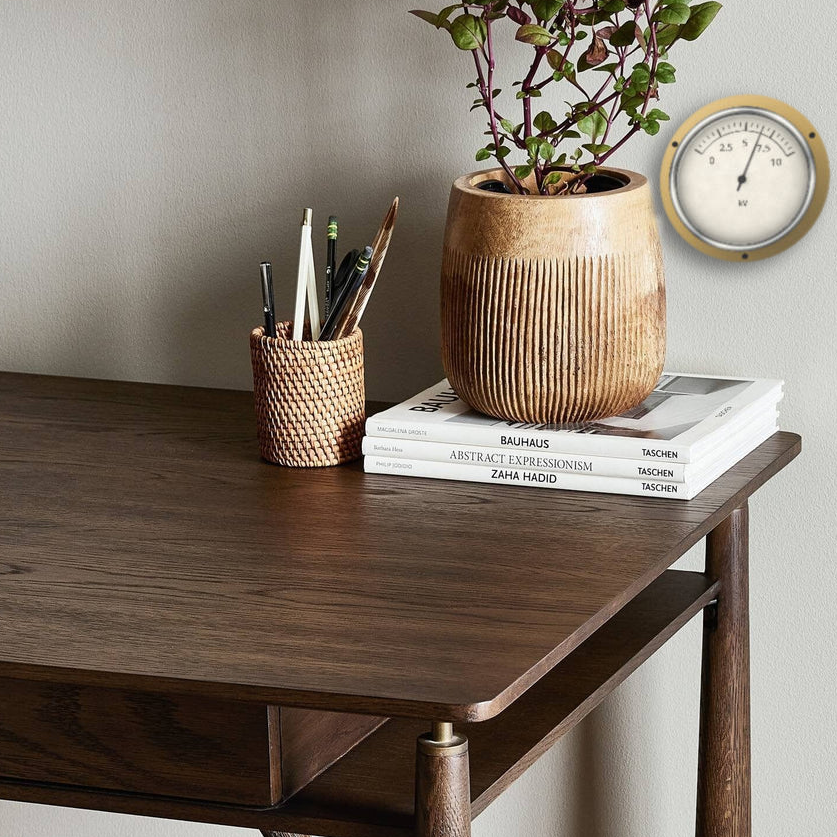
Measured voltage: 6.5 kV
